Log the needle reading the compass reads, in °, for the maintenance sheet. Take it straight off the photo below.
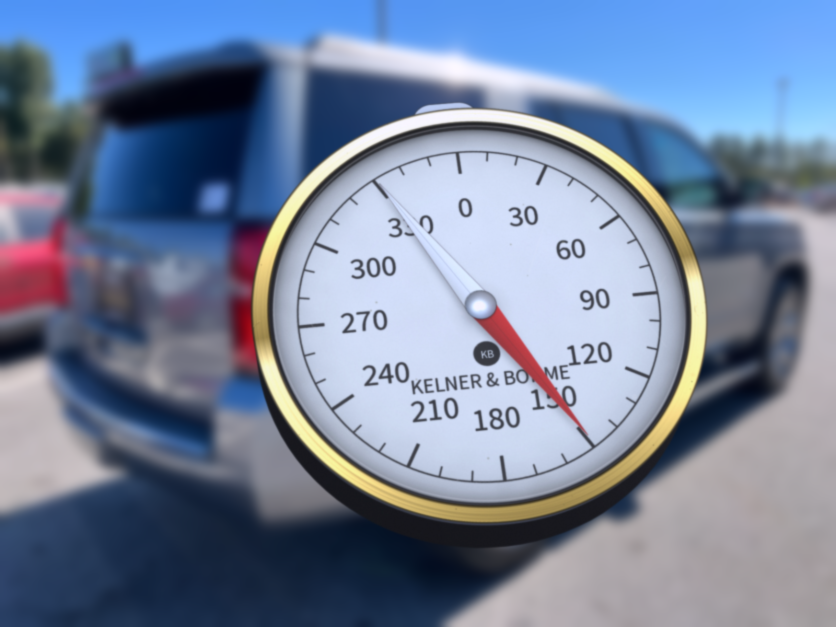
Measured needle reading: 150 °
